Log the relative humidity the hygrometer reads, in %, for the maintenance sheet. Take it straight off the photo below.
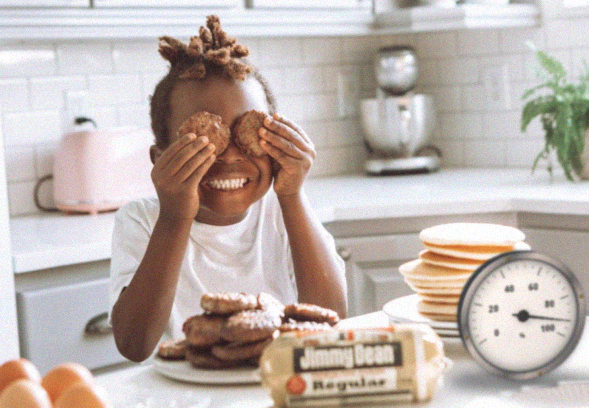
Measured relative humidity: 92 %
